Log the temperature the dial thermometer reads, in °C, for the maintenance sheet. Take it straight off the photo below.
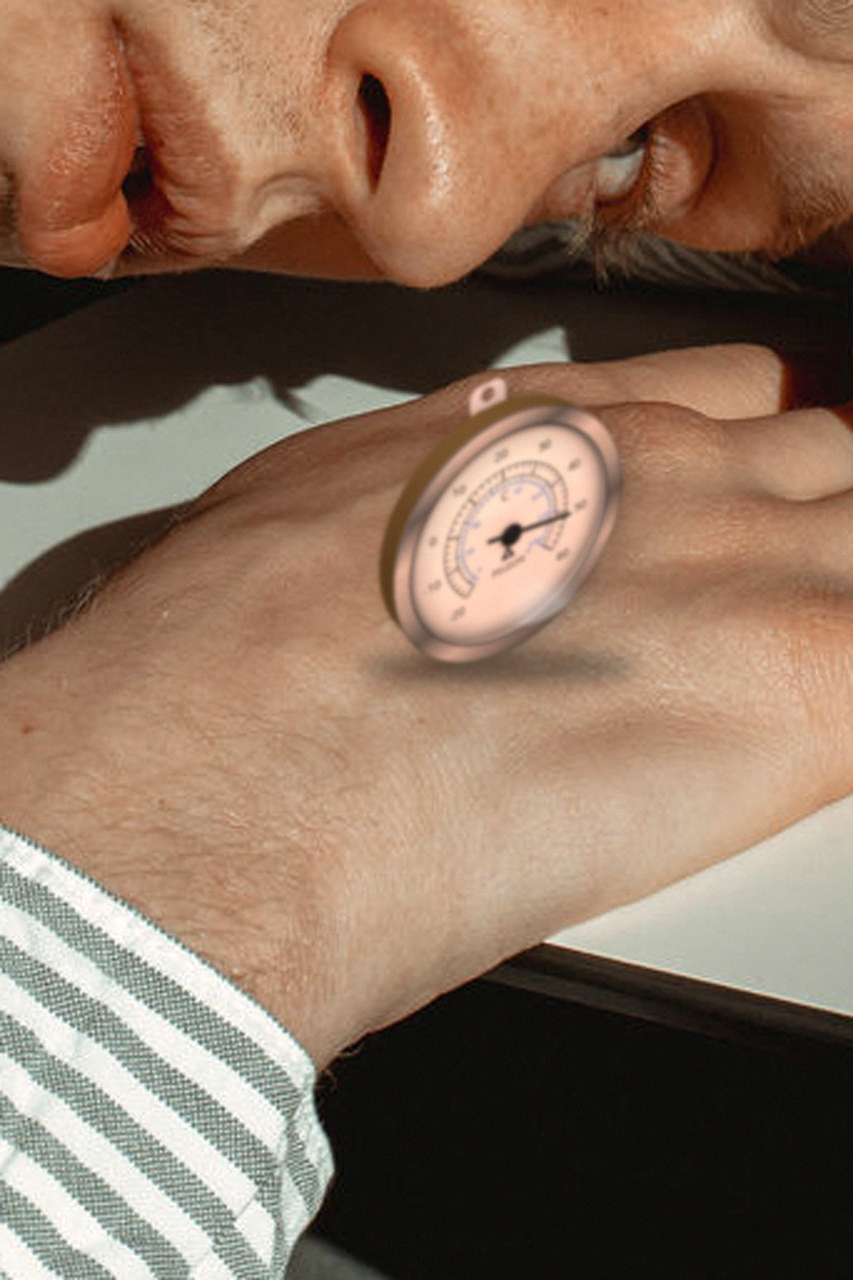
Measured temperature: 50 °C
